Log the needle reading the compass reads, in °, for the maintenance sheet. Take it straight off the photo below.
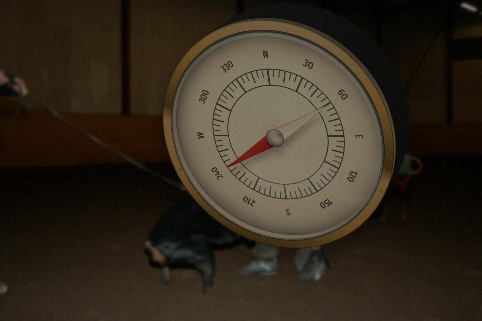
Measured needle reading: 240 °
